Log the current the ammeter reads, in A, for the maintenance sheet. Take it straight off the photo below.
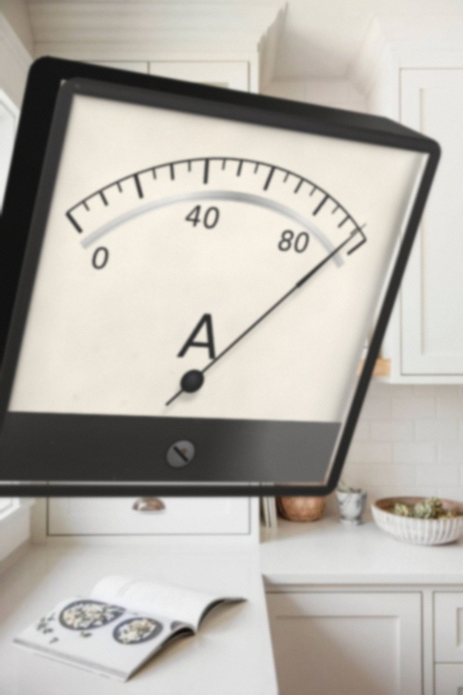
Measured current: 95 A
